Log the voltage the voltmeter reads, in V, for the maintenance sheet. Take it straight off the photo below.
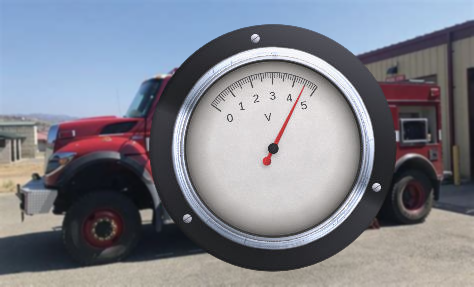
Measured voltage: 4.5 V
